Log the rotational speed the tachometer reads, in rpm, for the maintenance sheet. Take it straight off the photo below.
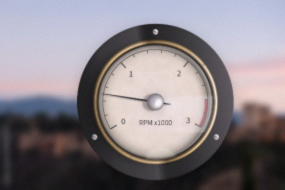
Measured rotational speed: 500 rpm
